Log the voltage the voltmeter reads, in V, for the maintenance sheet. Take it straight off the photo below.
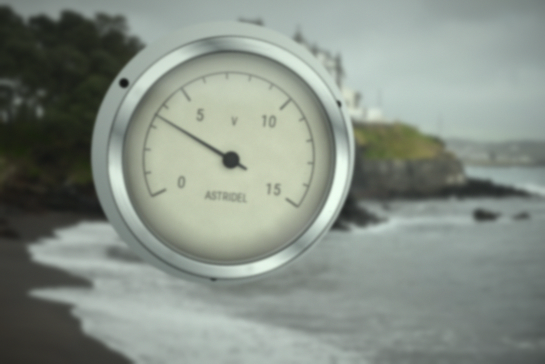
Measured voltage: 3.5 V
